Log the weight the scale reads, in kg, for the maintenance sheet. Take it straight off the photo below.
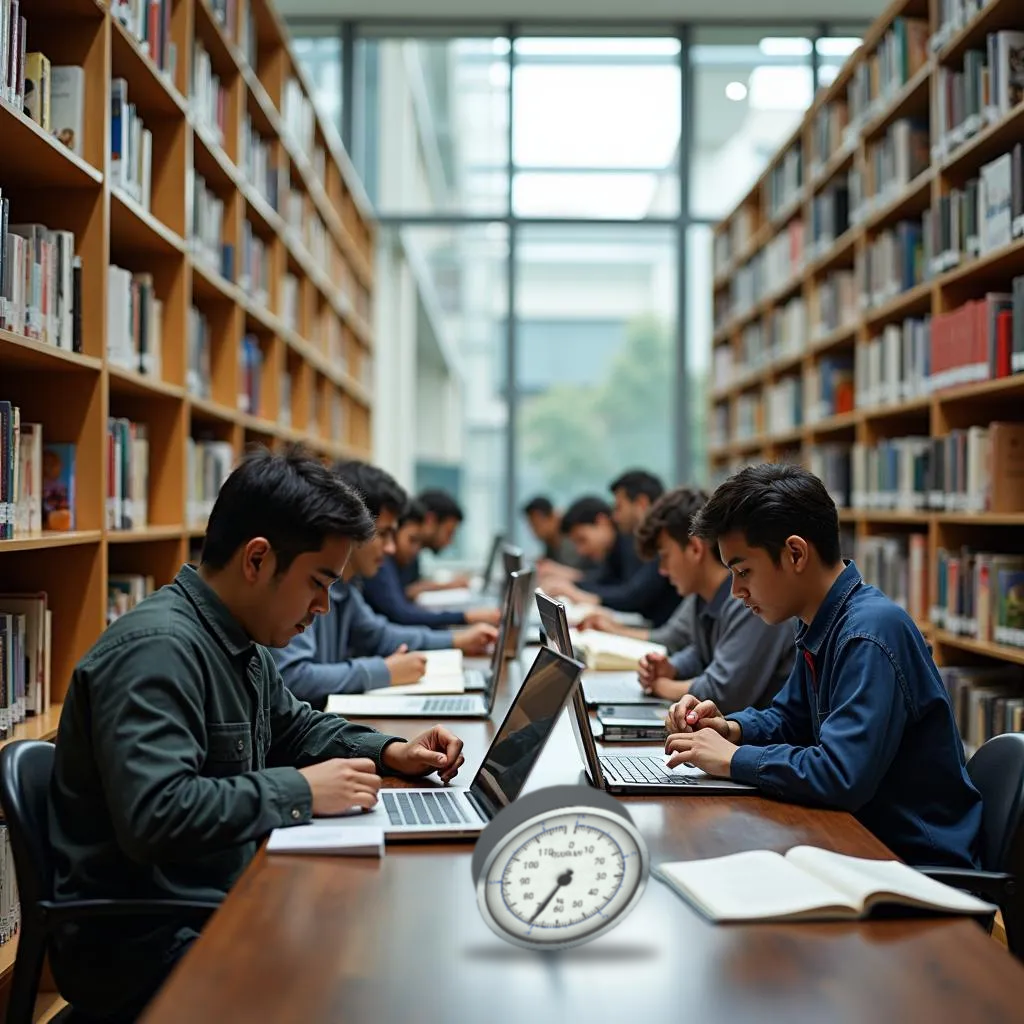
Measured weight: 70 kg
